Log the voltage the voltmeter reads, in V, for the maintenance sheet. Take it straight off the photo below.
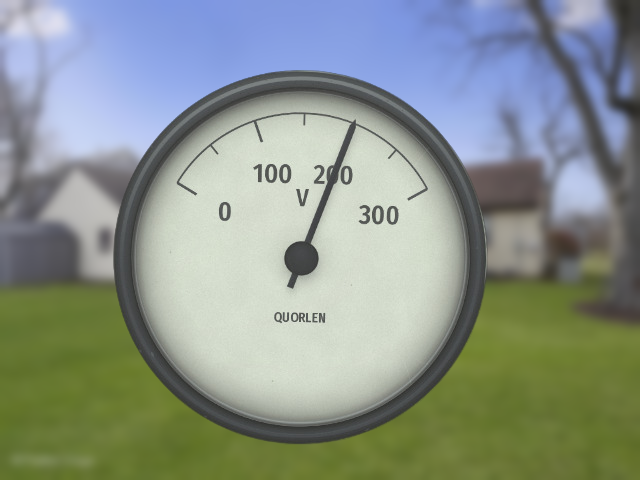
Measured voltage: 200 V
